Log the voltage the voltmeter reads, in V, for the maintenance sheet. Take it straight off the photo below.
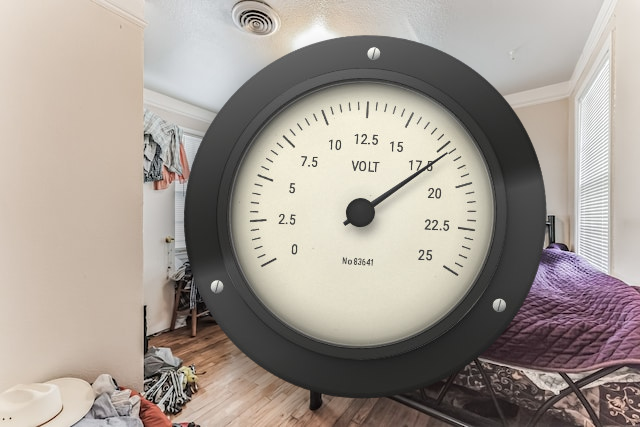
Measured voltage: 18 V
